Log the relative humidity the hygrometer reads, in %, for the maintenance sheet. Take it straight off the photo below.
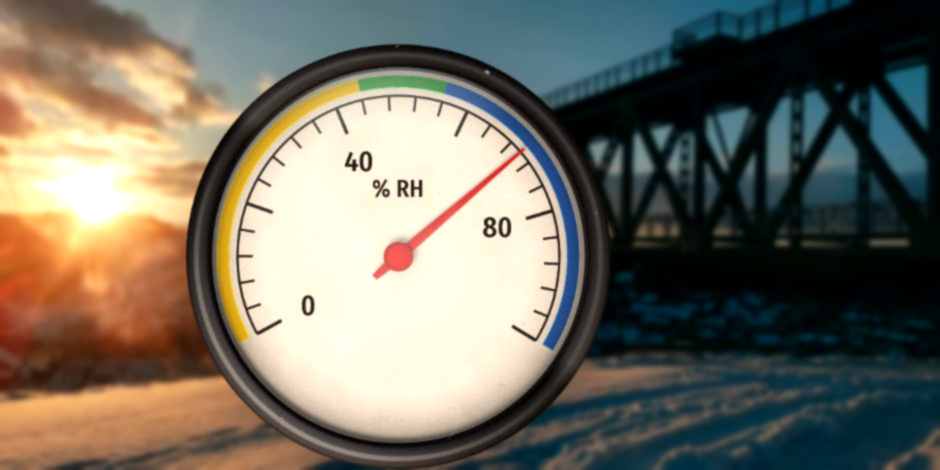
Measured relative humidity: 70 %
